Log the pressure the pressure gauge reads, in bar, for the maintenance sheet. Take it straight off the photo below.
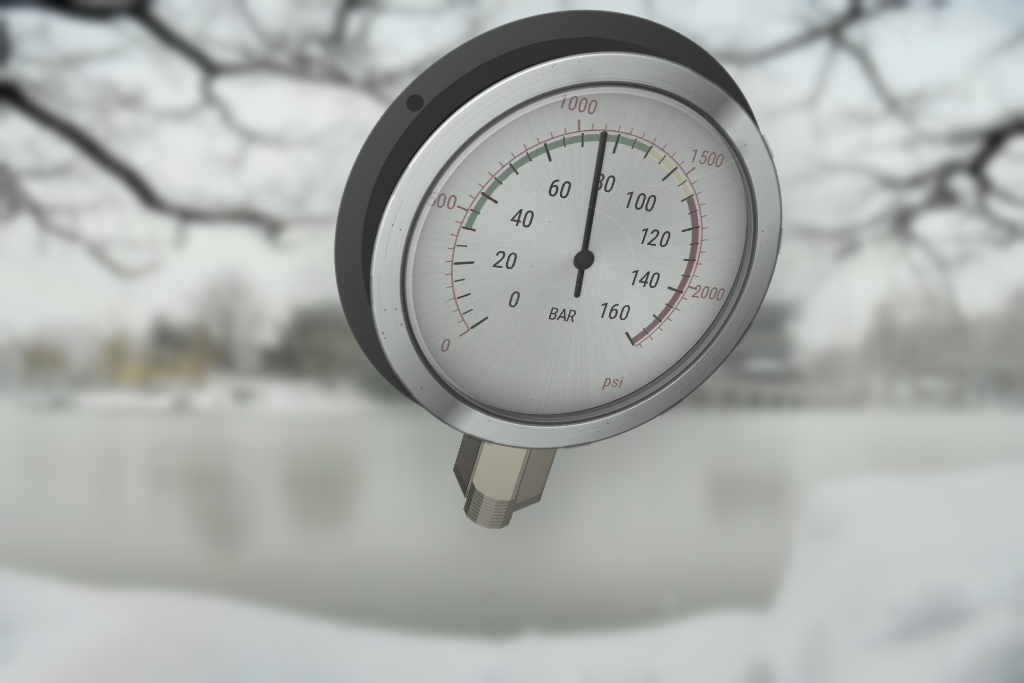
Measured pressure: 75 bar
